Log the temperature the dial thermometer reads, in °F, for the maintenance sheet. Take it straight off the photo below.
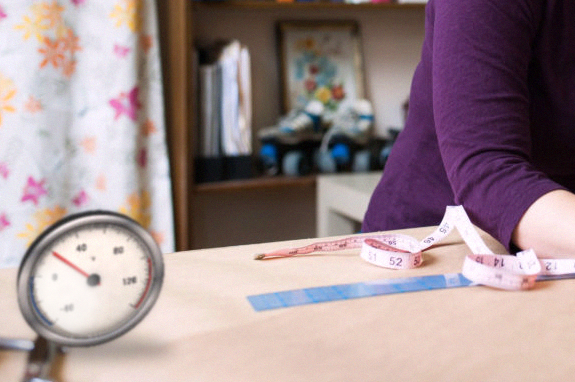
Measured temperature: 20 °F
